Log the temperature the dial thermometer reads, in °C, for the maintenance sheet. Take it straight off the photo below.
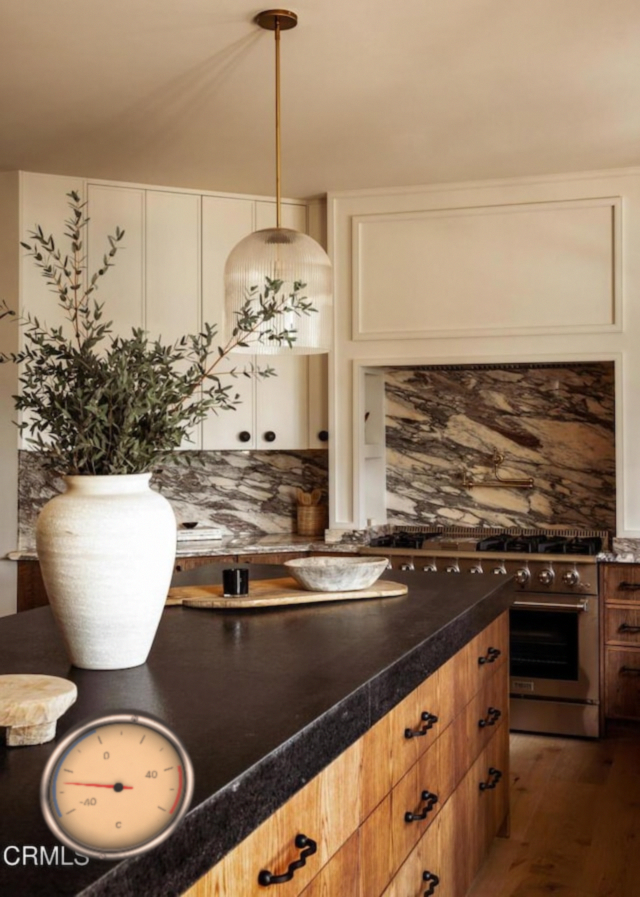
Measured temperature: -25 °C
